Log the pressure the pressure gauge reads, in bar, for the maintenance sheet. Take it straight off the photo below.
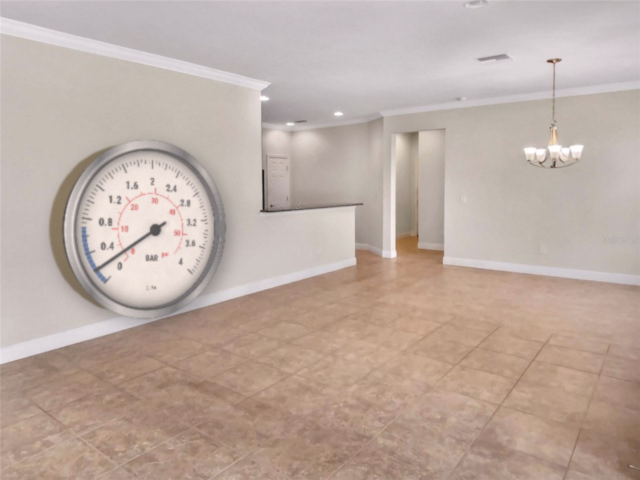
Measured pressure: 0.2 bar
